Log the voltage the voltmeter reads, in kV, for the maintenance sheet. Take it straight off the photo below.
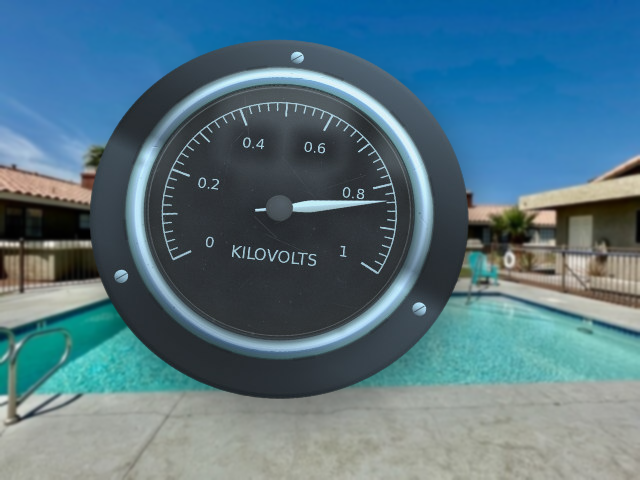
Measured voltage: 0.84 kV
